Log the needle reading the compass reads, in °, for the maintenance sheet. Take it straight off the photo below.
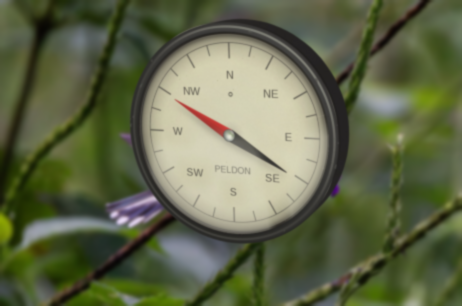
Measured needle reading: 300 °
